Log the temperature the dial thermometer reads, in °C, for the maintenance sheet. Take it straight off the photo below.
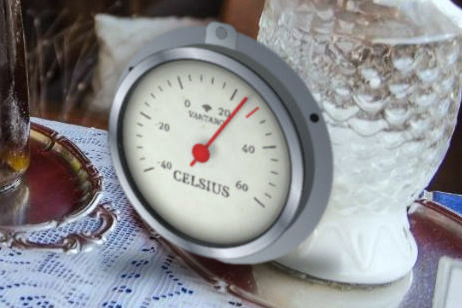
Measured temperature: 24 °C
